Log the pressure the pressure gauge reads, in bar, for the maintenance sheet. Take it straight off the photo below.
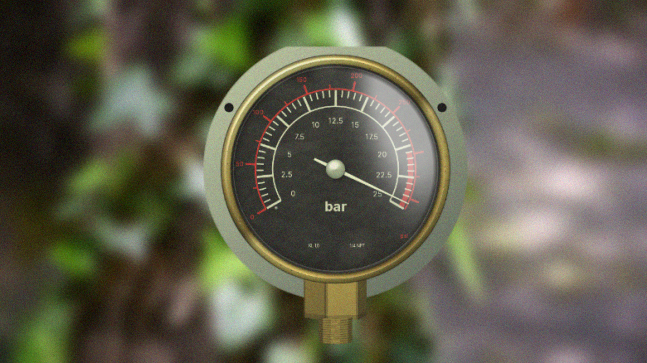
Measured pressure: 24.5 bar
